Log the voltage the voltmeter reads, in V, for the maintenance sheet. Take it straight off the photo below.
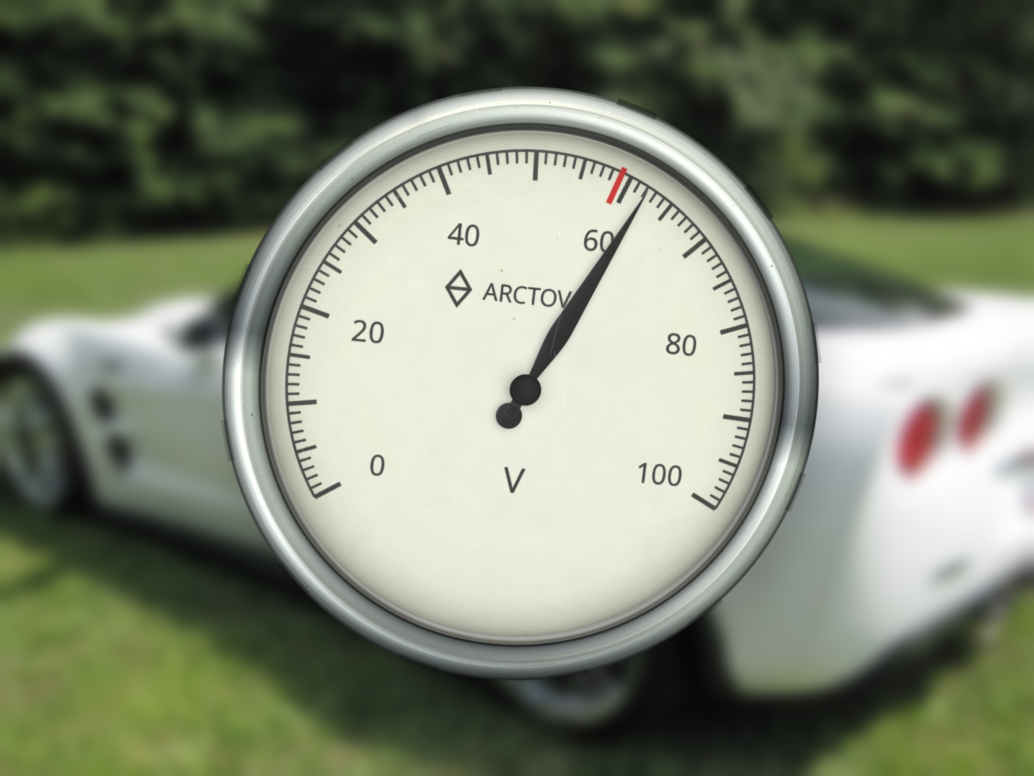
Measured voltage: 62 V
